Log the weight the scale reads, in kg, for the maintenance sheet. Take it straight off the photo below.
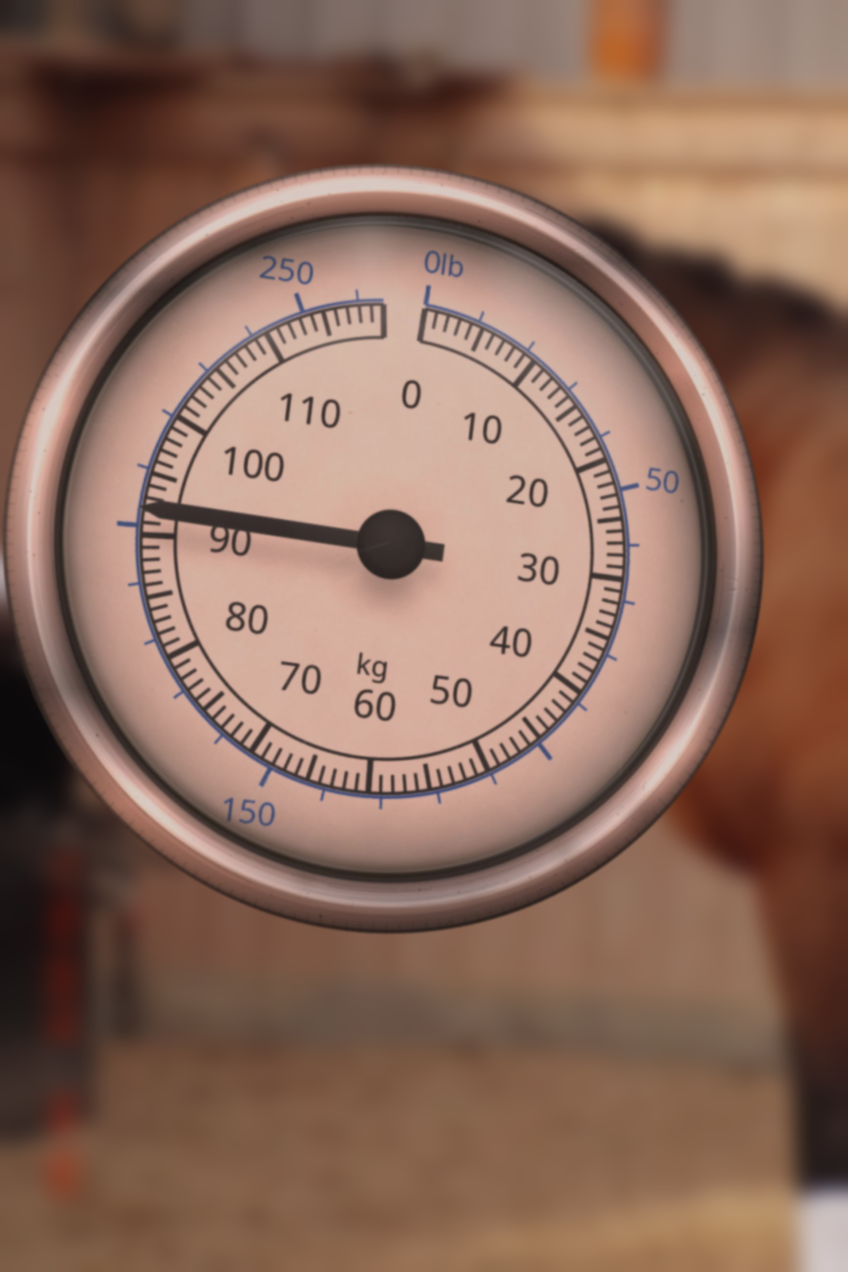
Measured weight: 92 kg
